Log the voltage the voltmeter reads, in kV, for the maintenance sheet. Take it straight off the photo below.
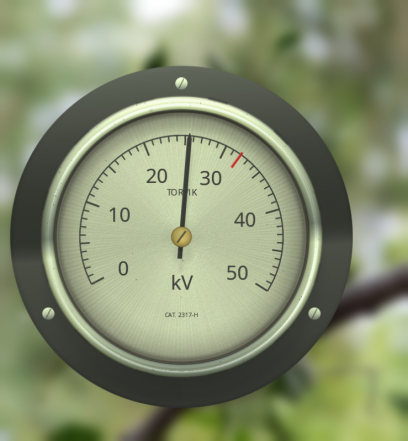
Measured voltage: 25.5 kV
